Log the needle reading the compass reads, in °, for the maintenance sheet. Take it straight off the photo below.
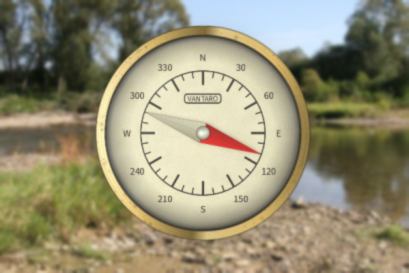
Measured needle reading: 110 °
